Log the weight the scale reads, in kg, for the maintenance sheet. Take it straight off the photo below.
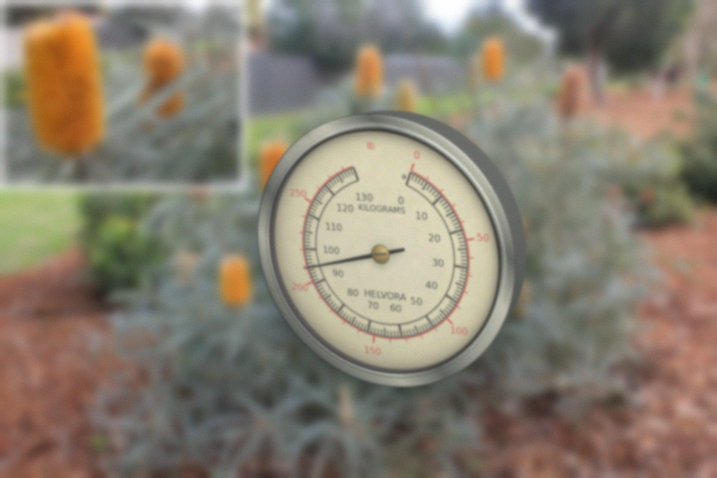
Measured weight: 95 kg
